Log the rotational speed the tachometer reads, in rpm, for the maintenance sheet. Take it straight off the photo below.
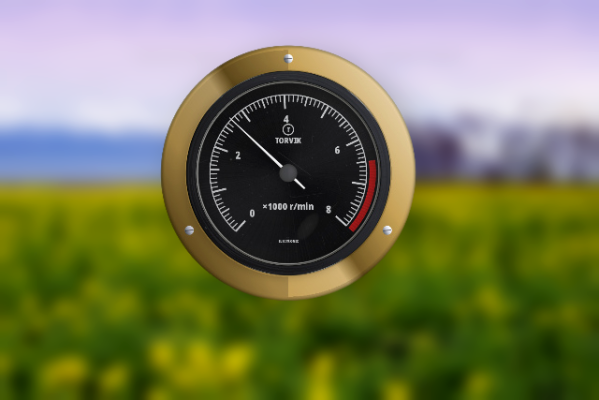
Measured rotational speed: 2700 rpm
